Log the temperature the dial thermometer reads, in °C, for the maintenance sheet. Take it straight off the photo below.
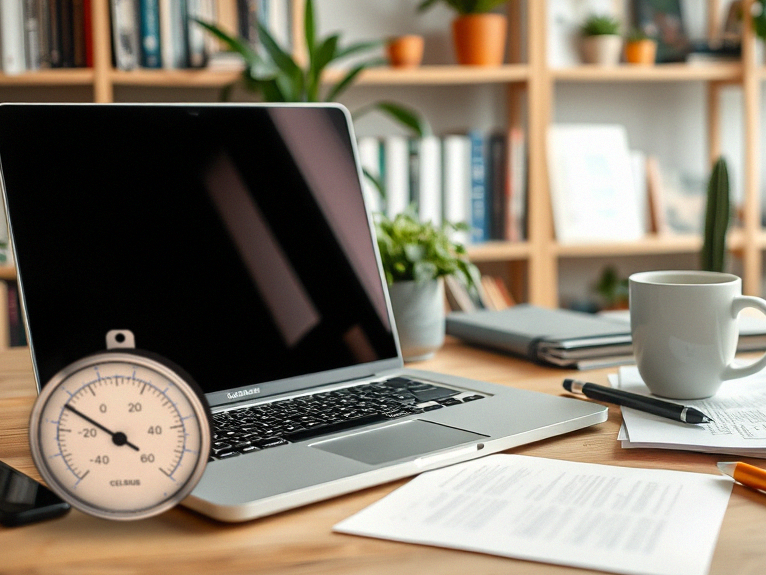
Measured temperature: -10 °C
